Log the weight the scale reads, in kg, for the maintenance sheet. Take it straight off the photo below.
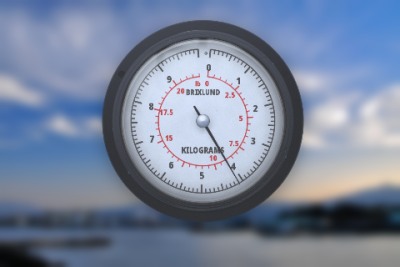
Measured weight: 4.1 kg
